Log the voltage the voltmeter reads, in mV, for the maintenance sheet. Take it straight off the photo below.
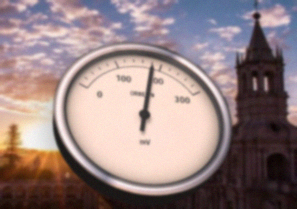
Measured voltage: 180 mV
